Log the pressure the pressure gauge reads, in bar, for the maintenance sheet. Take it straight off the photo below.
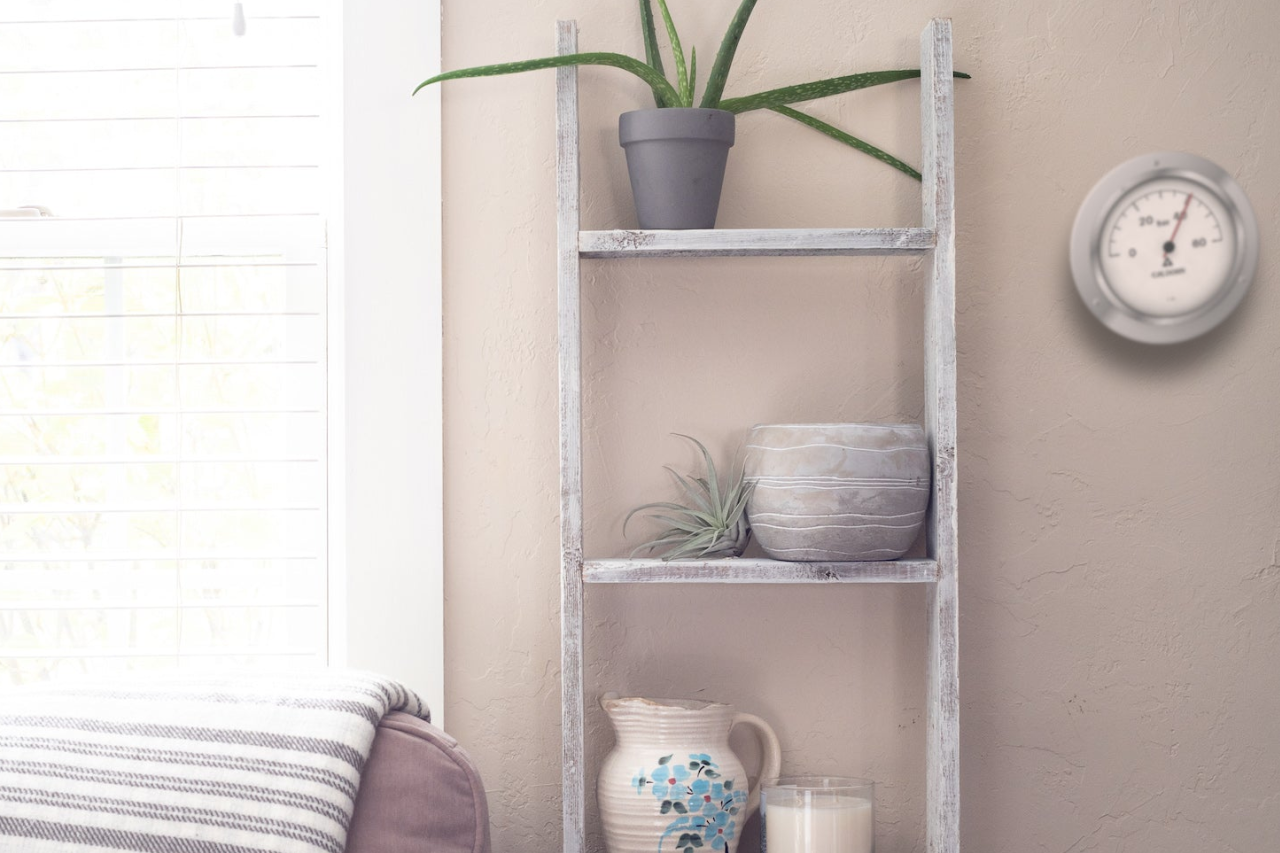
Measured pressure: 40 bar
